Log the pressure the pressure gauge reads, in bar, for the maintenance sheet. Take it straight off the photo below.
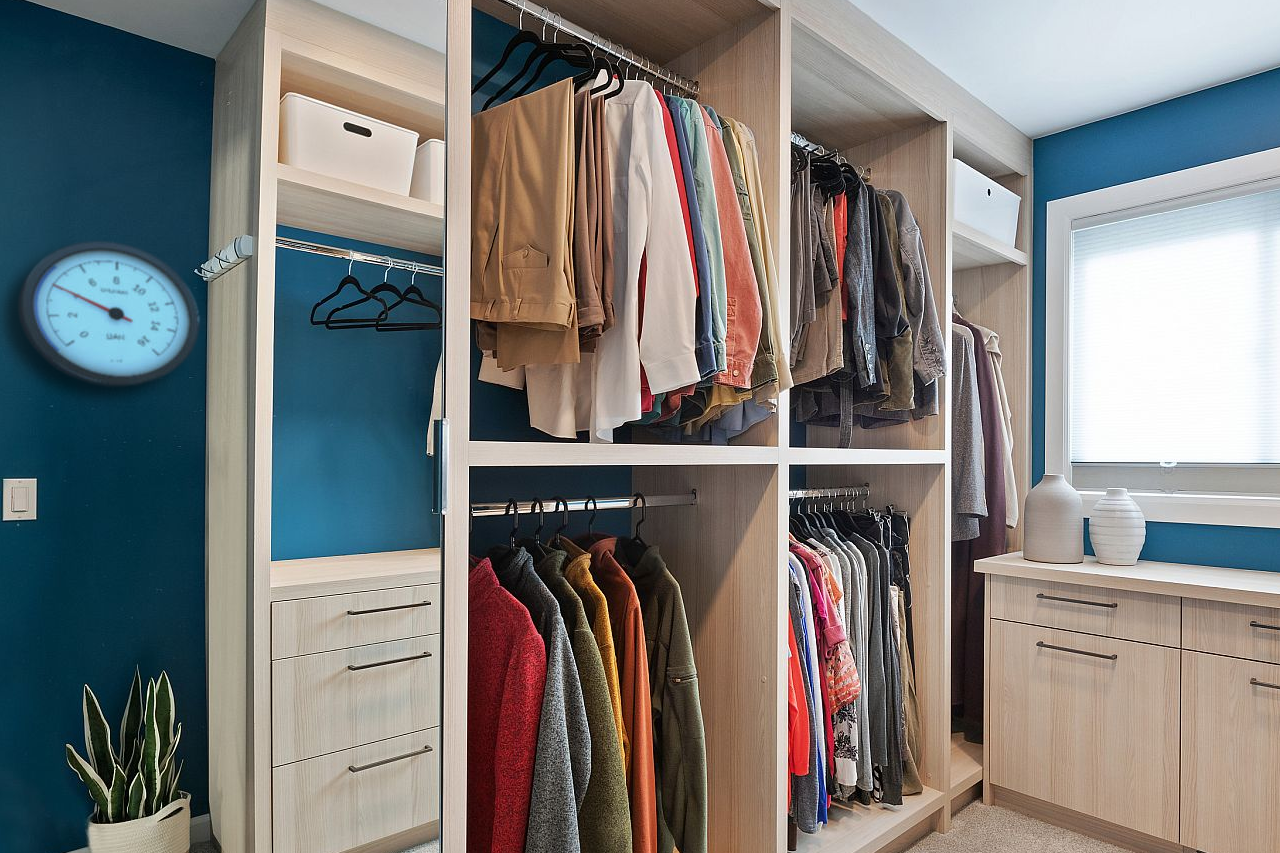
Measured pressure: 4 bar
